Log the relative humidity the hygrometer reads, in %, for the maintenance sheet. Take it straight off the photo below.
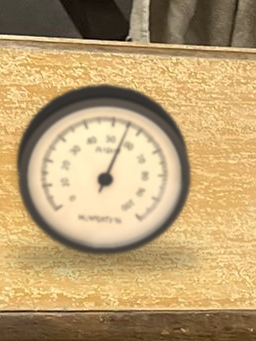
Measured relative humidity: 55 %
